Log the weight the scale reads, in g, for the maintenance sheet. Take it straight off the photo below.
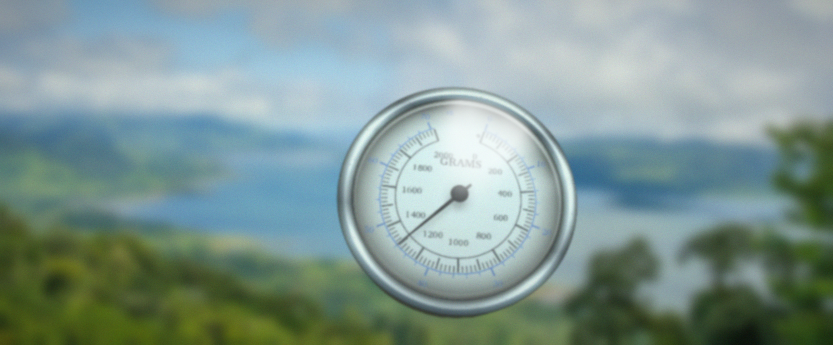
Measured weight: 1300 g
